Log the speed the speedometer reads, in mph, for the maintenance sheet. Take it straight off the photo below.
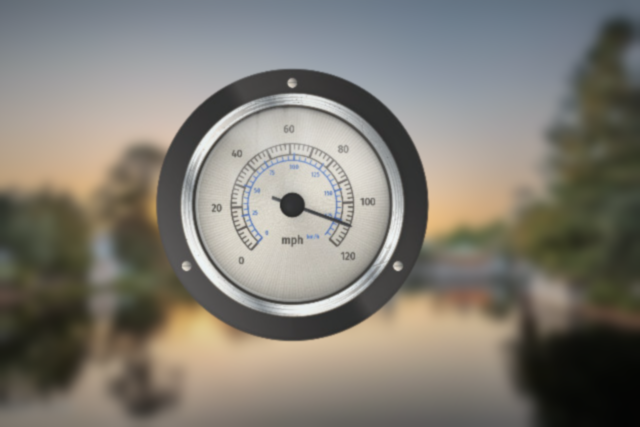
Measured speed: 110 mph
